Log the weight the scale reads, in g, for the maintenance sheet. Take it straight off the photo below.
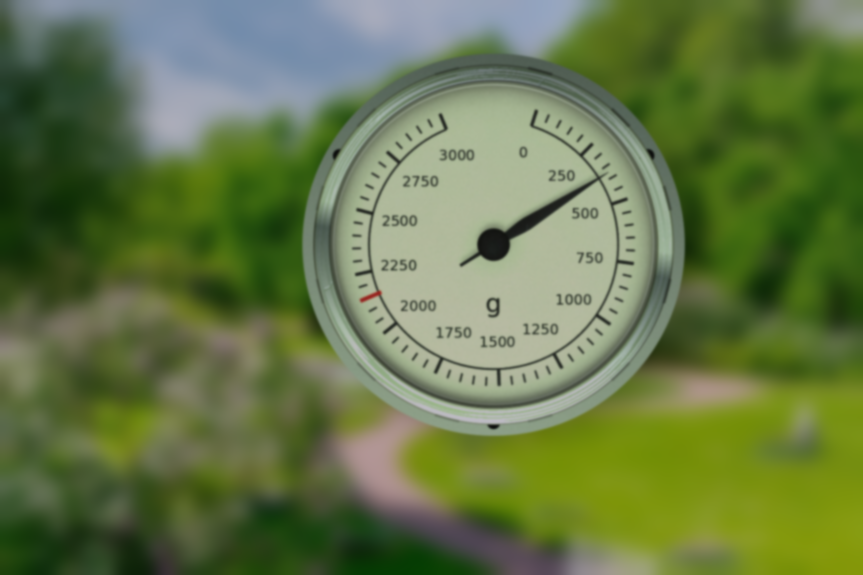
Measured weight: 375 g
